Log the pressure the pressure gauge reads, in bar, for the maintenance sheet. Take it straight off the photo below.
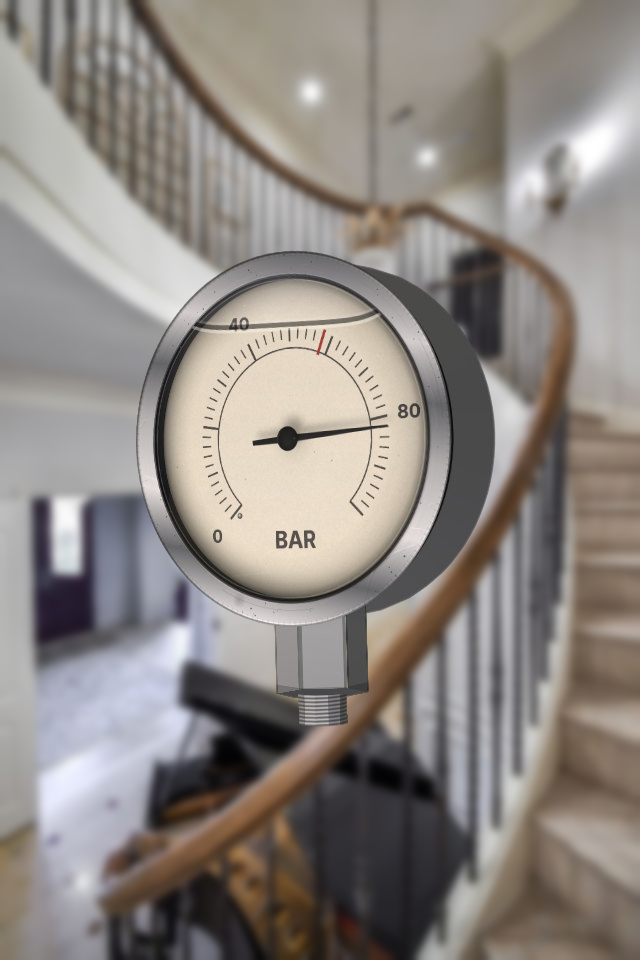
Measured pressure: 82 bar
